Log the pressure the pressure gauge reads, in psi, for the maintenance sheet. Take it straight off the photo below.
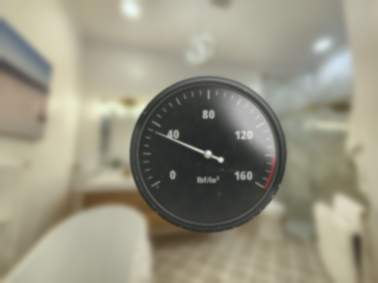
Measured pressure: 35 psi
